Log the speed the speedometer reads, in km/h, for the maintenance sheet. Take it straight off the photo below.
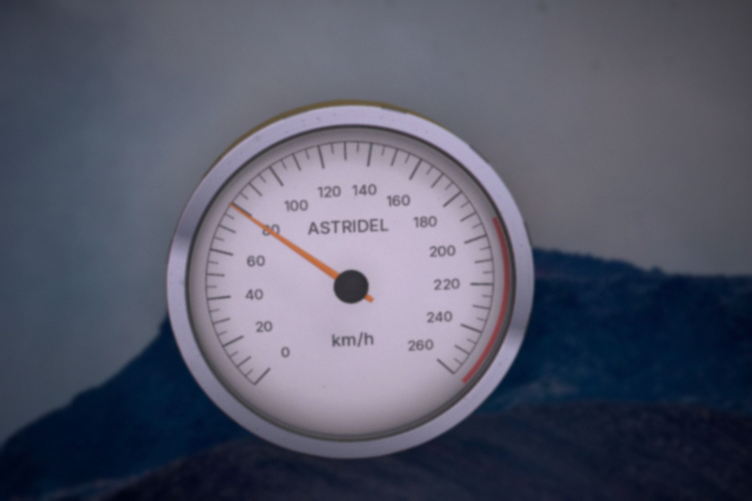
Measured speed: 80 km/h
